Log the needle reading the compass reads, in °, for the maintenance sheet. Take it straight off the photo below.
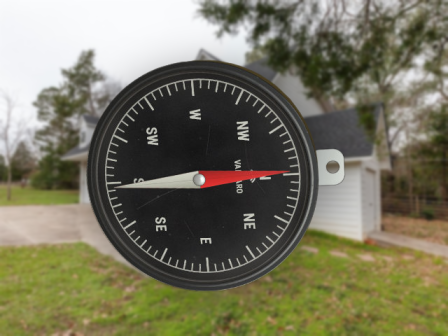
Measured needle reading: 357.5 °
